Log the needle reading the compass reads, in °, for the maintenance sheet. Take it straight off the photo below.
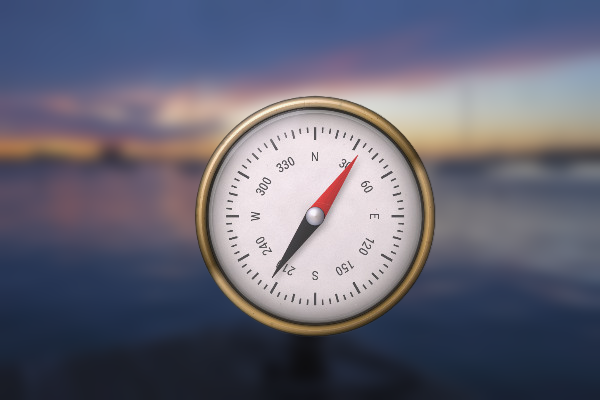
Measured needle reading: 35 °
